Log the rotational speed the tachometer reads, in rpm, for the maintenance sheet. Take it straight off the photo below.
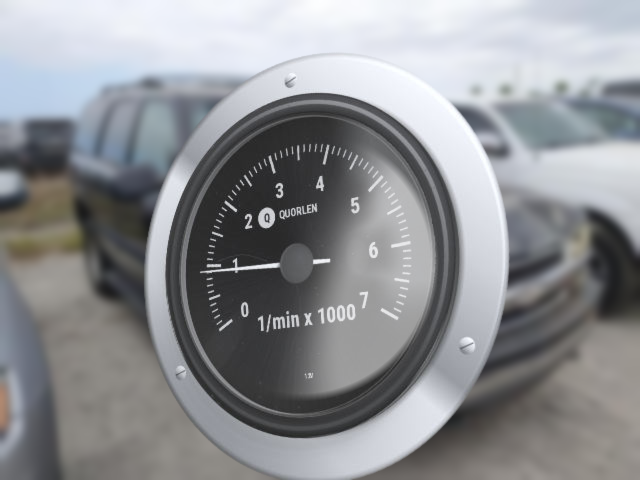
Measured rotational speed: 900 rpm
